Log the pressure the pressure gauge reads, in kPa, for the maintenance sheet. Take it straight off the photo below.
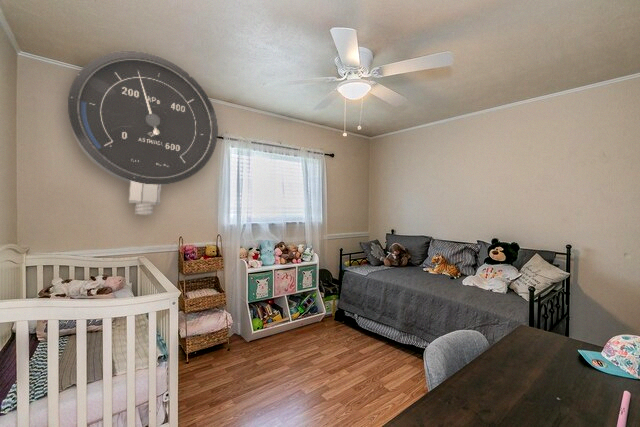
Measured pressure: 250 kPa
